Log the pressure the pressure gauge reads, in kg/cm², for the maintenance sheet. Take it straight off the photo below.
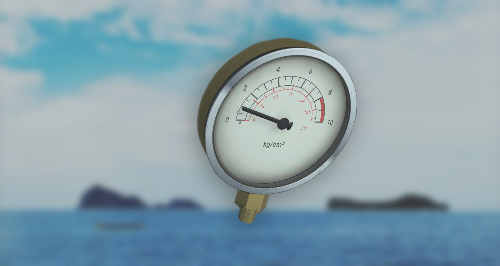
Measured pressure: 1 kg/cm²
